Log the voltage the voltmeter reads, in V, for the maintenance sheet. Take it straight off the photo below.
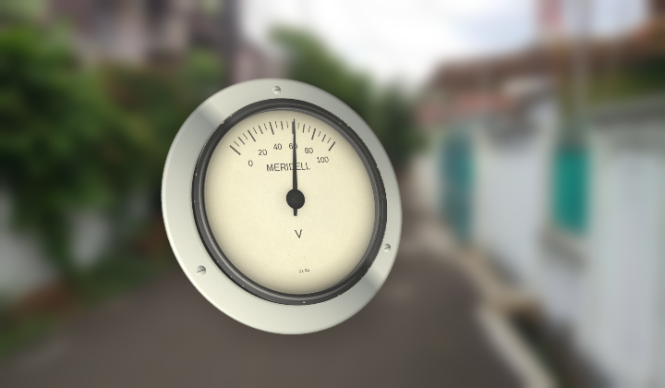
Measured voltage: 60 V
